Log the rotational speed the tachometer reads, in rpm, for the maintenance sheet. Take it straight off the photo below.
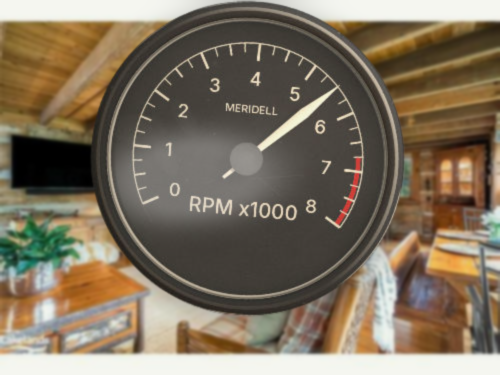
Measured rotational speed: 5500 rpm
